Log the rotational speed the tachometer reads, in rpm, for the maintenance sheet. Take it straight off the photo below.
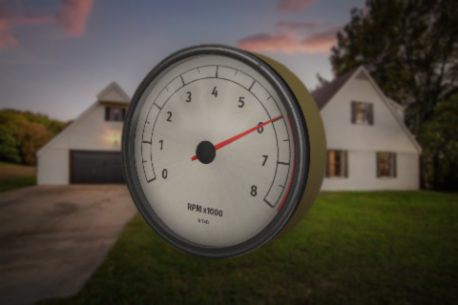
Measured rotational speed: 6000 rpm
